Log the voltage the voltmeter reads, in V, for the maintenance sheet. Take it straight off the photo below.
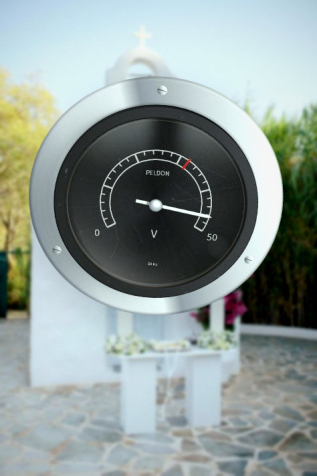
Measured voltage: 46 V
